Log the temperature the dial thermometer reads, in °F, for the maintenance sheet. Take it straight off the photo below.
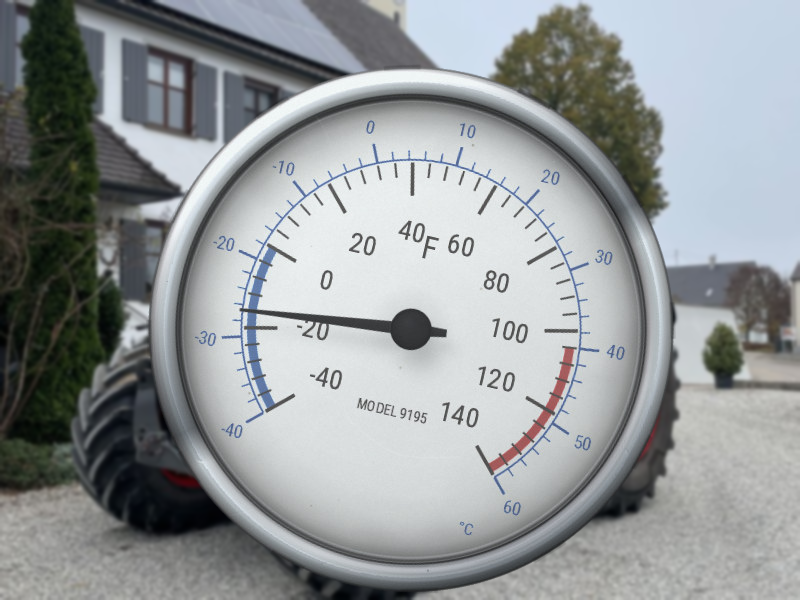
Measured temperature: -16 °F
